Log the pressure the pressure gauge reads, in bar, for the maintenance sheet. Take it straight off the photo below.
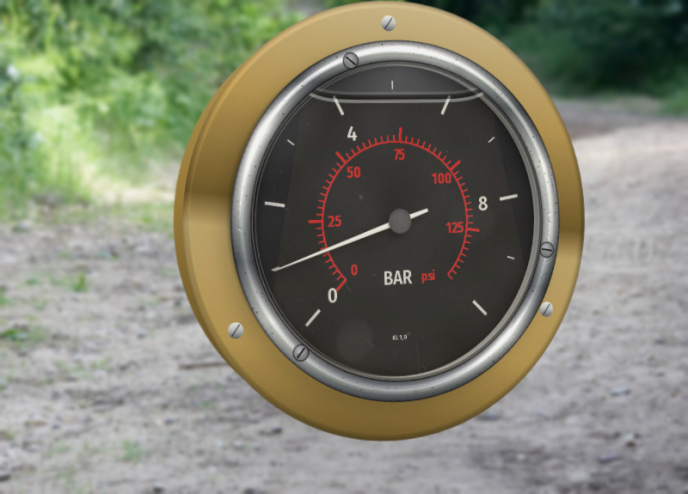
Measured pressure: 1 bar
